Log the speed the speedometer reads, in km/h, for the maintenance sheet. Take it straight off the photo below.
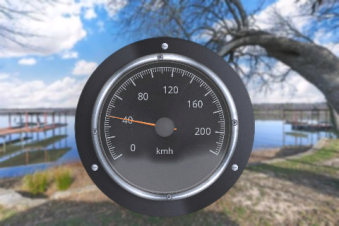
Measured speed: 40 km/h
